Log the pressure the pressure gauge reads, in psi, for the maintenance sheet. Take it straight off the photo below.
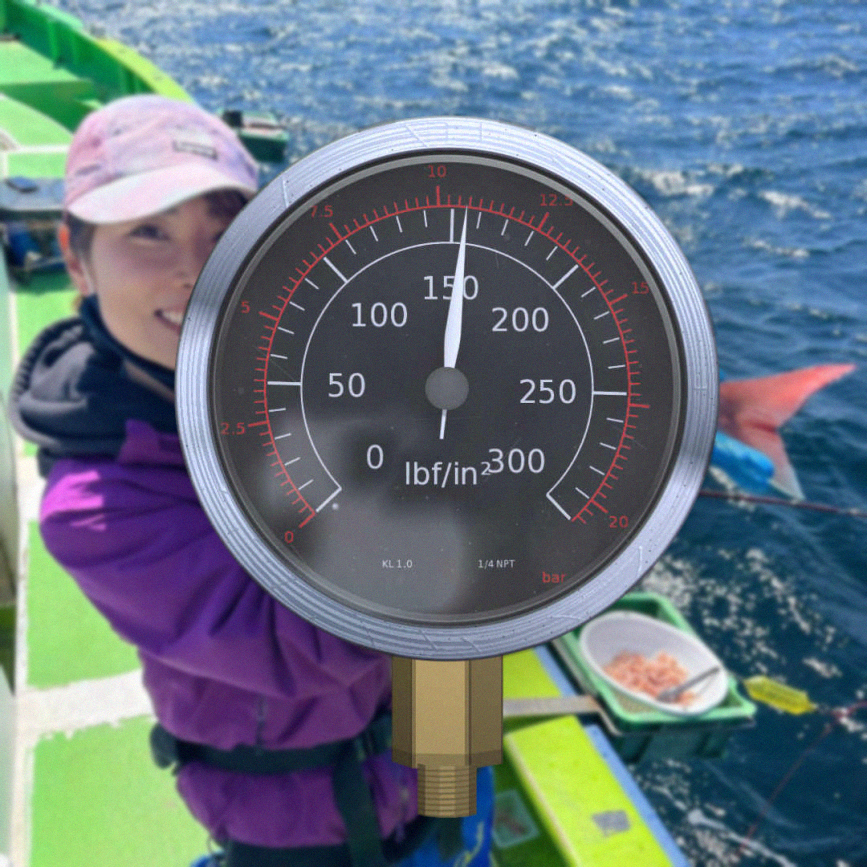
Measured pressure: 155 psi
